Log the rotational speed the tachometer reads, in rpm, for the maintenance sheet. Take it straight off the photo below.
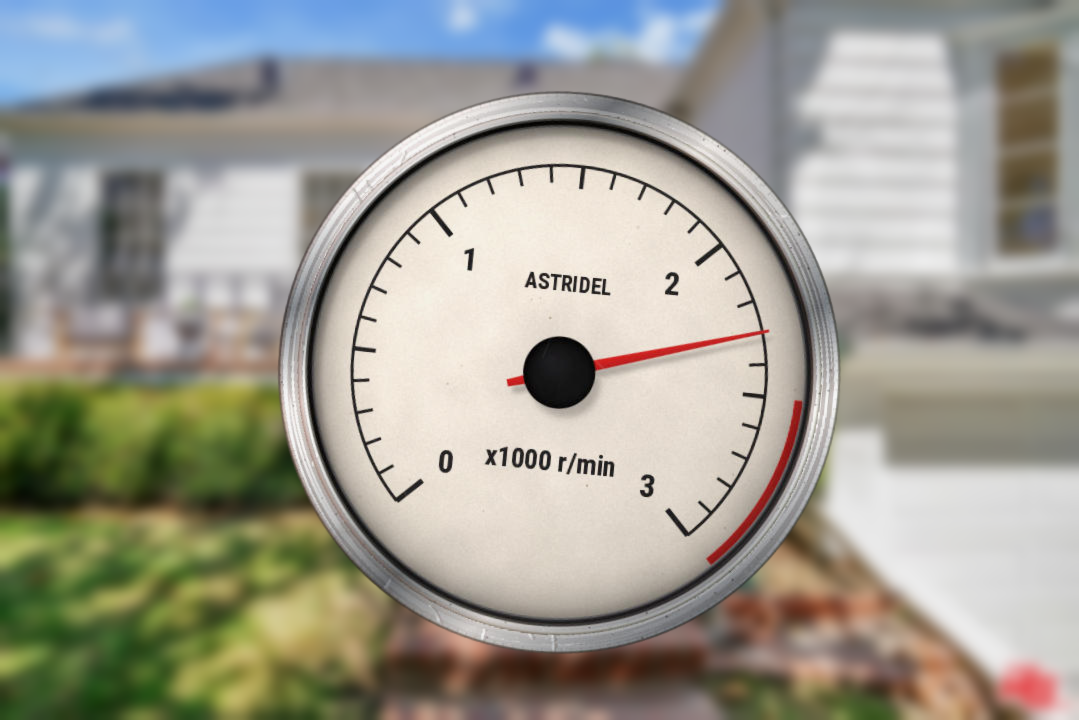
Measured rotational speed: 2300 rpm
